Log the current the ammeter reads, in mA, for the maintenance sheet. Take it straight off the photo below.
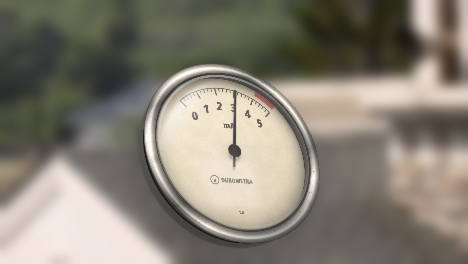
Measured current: 3 mA
